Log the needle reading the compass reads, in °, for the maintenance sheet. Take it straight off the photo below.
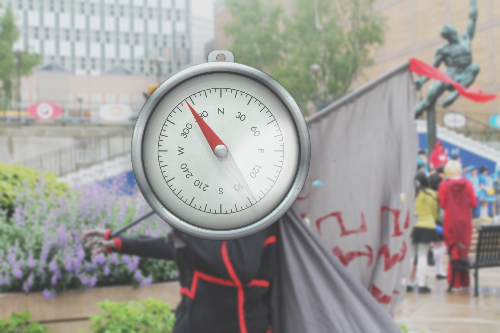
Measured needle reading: 325 °
